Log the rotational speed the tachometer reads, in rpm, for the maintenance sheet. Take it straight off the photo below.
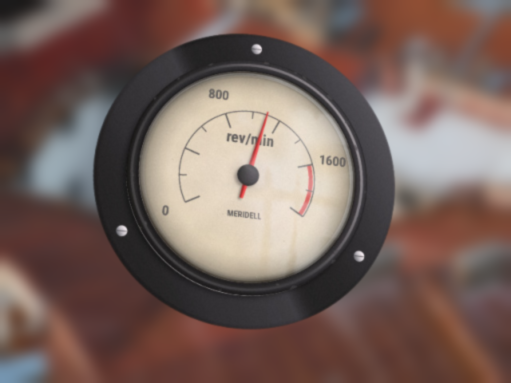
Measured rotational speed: 1100 rpm
